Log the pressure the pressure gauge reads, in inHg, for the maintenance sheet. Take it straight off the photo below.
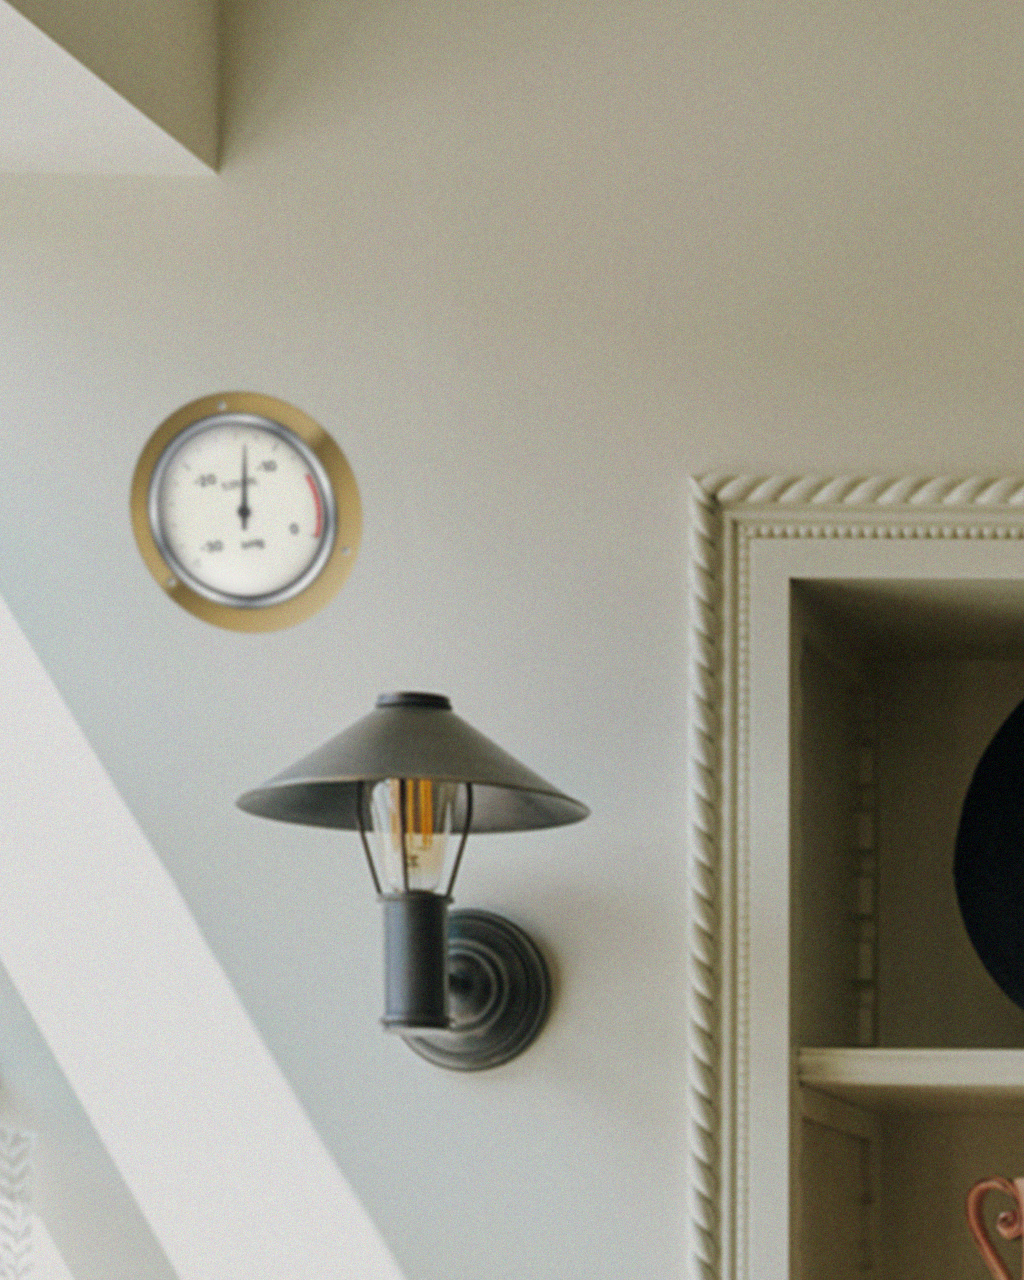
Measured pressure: -13 inHg
